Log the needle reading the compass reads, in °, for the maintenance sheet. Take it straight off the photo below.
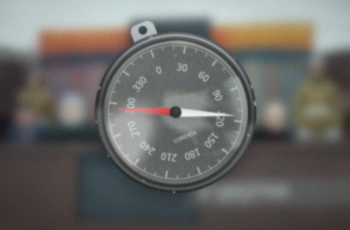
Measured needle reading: 295 °
